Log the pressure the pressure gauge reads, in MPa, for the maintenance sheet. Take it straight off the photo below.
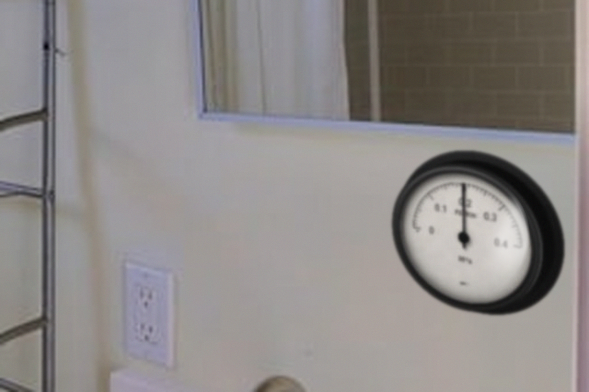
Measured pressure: 0.2 MPa
